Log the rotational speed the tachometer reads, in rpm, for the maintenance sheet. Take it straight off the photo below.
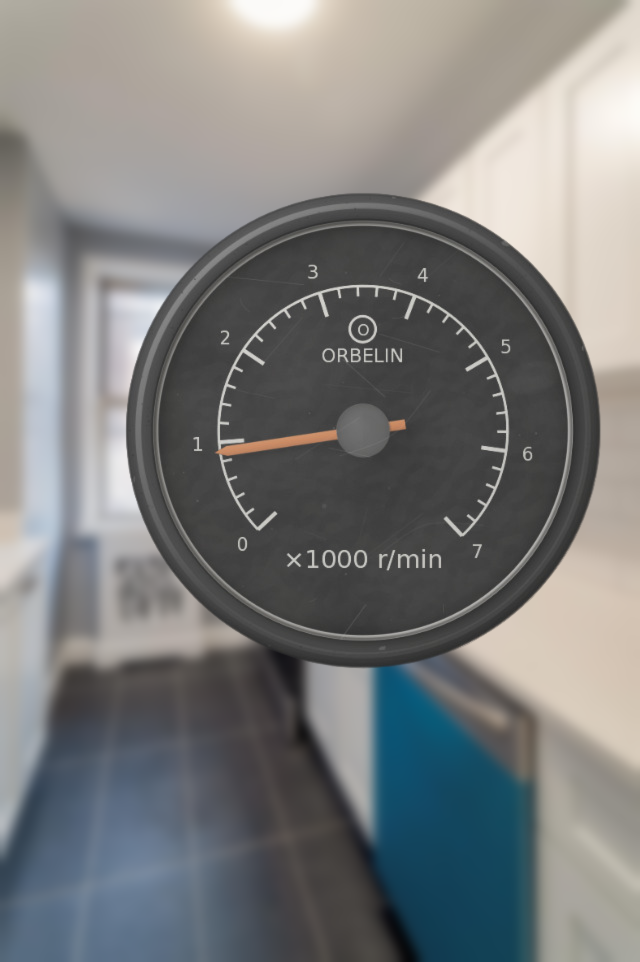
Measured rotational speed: 900 rpm
